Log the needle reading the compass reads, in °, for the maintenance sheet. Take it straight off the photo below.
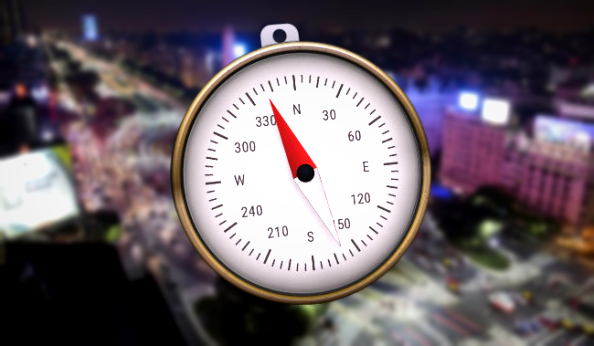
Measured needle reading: 340 °
